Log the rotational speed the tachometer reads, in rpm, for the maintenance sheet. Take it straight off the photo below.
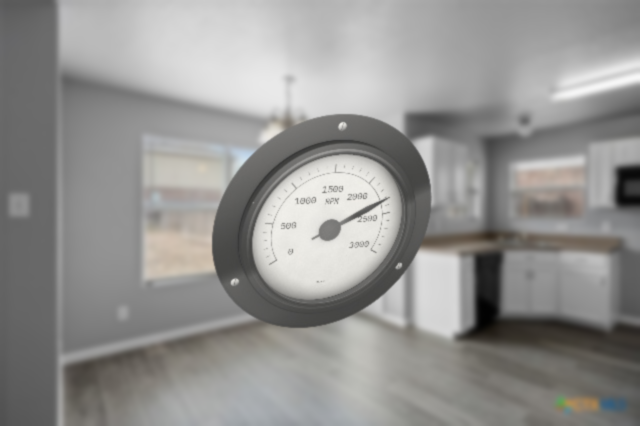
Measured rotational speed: 2300 rpm
